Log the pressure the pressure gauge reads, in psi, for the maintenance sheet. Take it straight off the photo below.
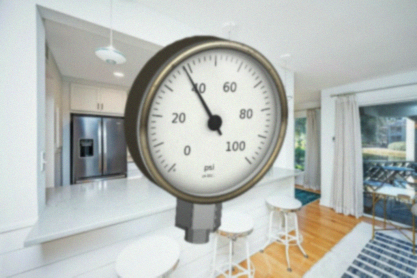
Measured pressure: 38 psi
